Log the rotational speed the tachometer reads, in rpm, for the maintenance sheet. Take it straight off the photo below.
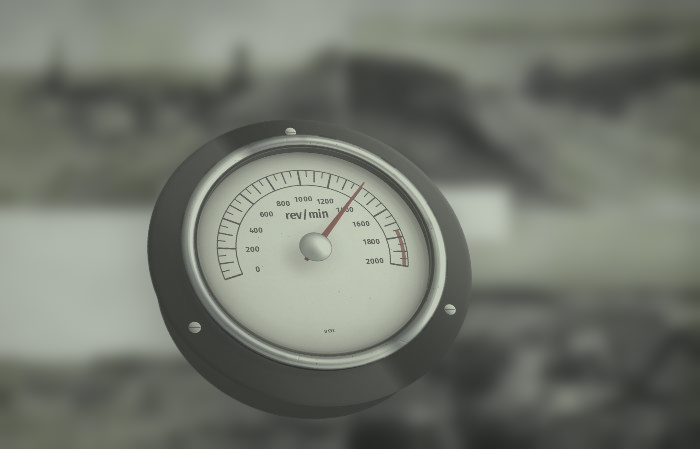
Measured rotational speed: 1400 rpm
